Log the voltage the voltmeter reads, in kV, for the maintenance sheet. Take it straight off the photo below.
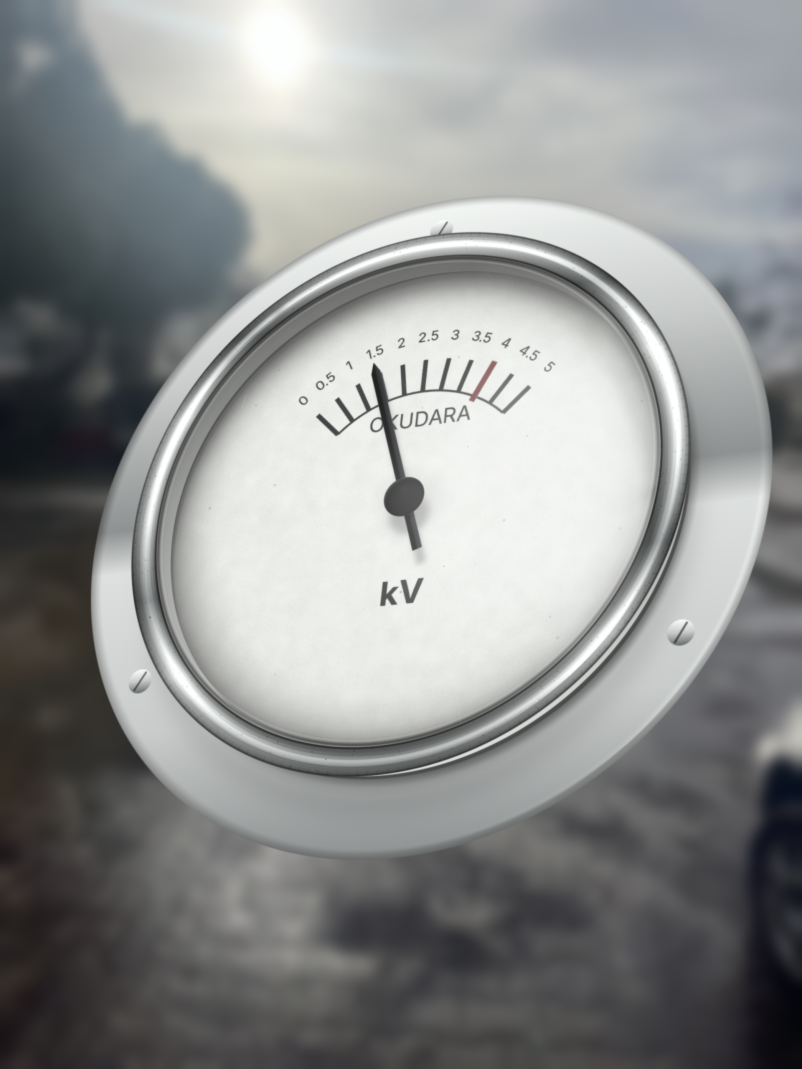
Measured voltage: 1.5 kV
